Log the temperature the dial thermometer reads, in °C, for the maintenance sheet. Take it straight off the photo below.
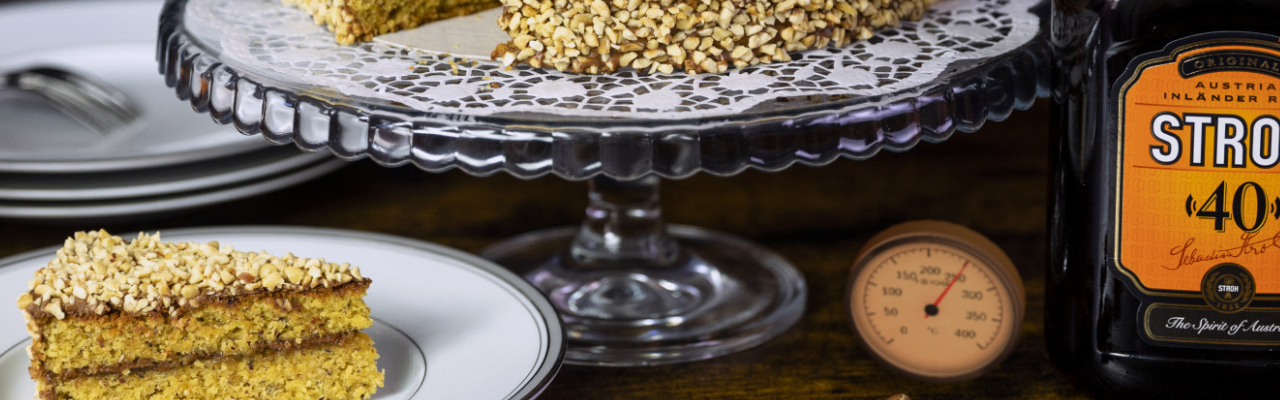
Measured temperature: 250 °C
